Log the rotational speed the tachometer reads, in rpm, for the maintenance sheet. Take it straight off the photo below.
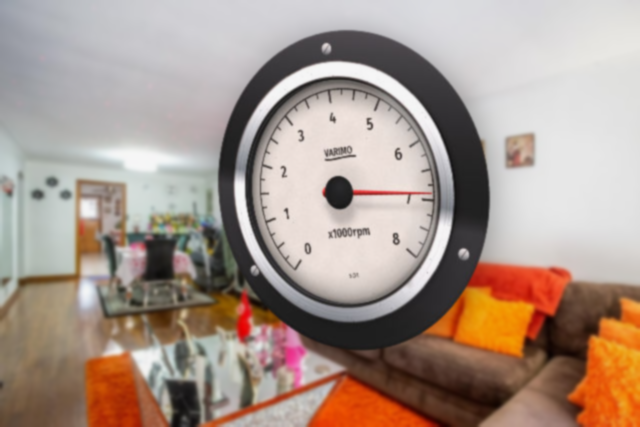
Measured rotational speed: 6875 rpm
